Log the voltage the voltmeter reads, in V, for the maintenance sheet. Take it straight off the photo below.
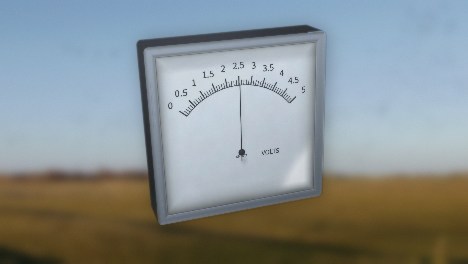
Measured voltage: 2.5 V
